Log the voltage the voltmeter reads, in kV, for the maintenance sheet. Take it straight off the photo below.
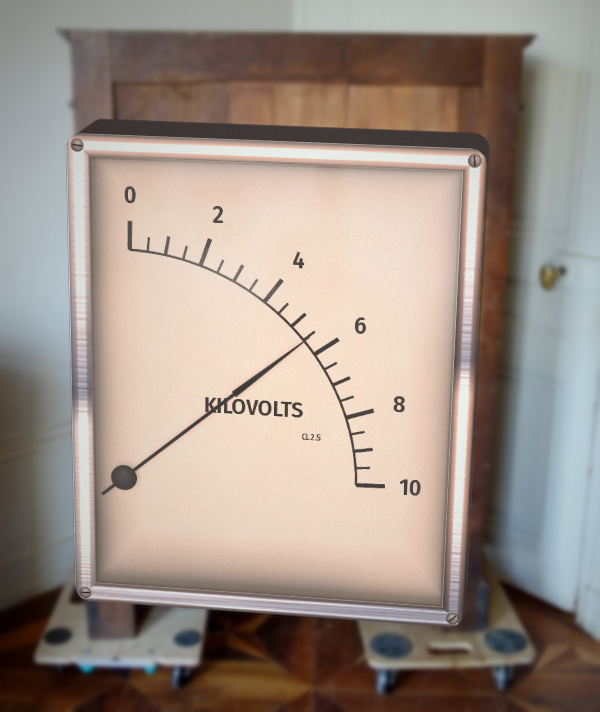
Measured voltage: 5.5 kV
